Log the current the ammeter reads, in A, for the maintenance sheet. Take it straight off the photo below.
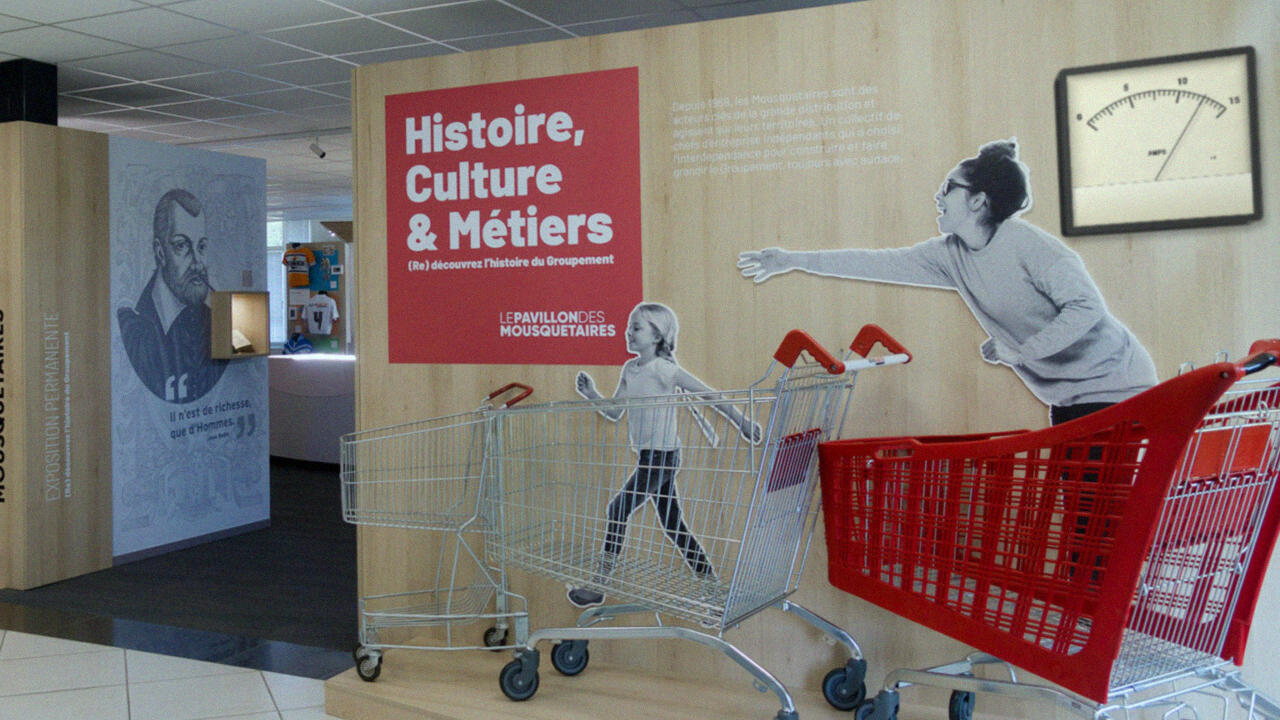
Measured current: 12.5 A
